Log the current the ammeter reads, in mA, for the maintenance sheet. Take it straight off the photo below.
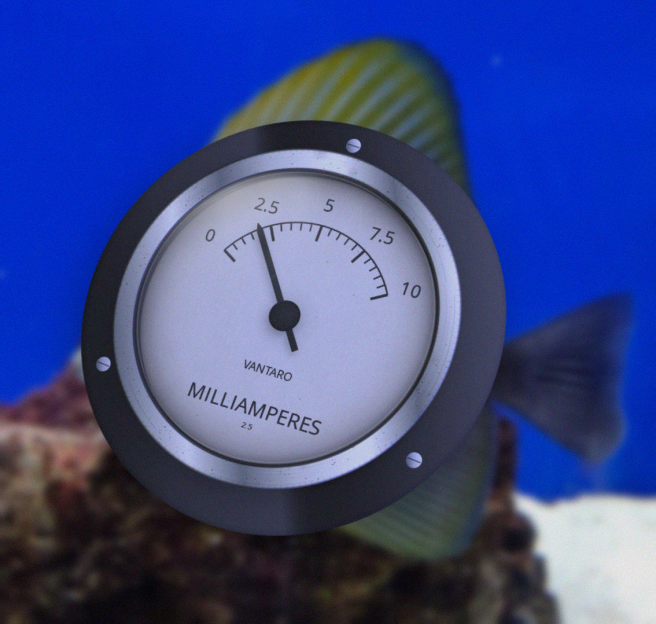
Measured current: 2 mA
